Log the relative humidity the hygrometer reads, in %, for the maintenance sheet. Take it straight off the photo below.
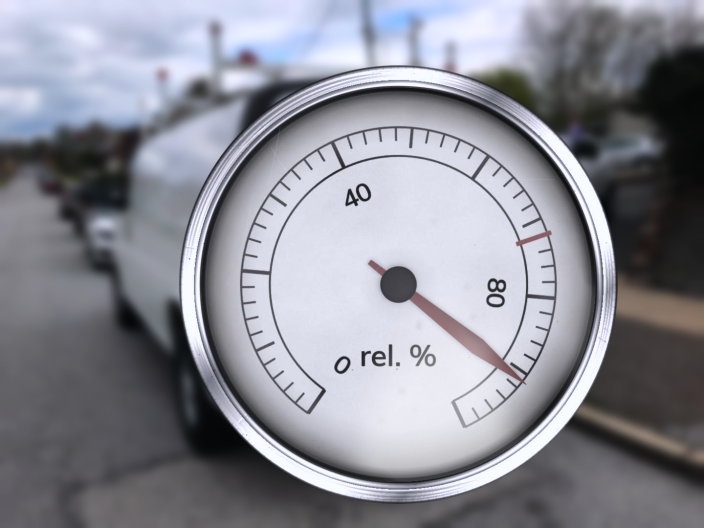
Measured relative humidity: 91 %
